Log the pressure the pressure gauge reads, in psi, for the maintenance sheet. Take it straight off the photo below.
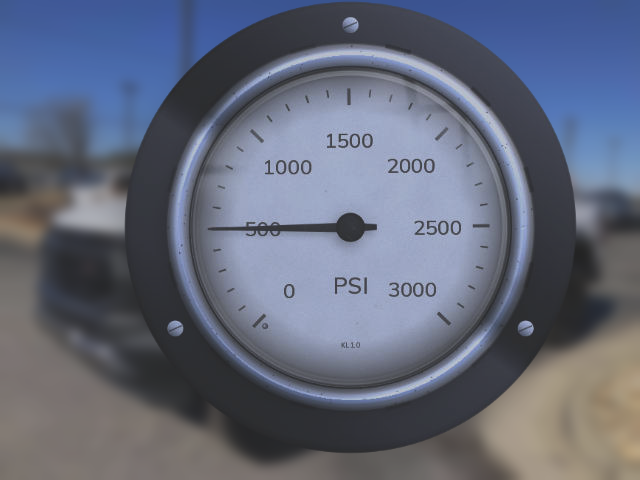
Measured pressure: 500 psi
